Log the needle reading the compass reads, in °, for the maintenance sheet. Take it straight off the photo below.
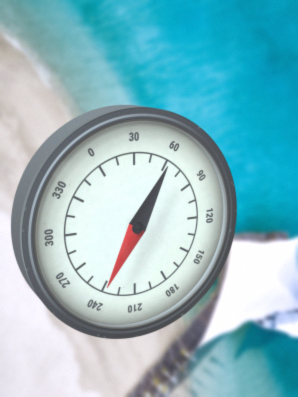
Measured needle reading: 240 °
